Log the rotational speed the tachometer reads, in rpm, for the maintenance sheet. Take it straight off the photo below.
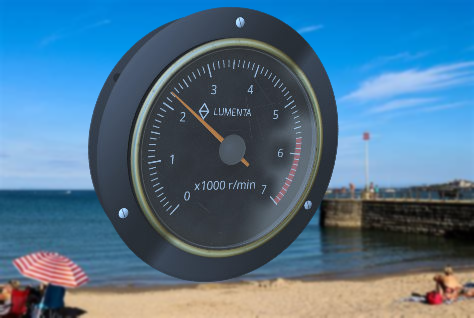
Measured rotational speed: 2200 rpm
